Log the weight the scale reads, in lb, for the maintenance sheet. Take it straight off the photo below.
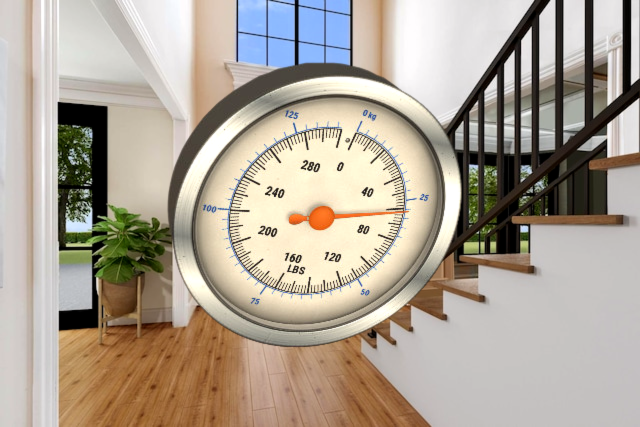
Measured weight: 60 lb
